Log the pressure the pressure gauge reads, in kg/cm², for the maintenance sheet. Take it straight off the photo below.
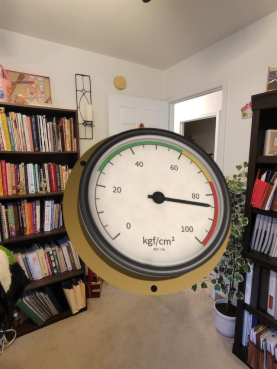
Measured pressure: 85 kg/cm²
